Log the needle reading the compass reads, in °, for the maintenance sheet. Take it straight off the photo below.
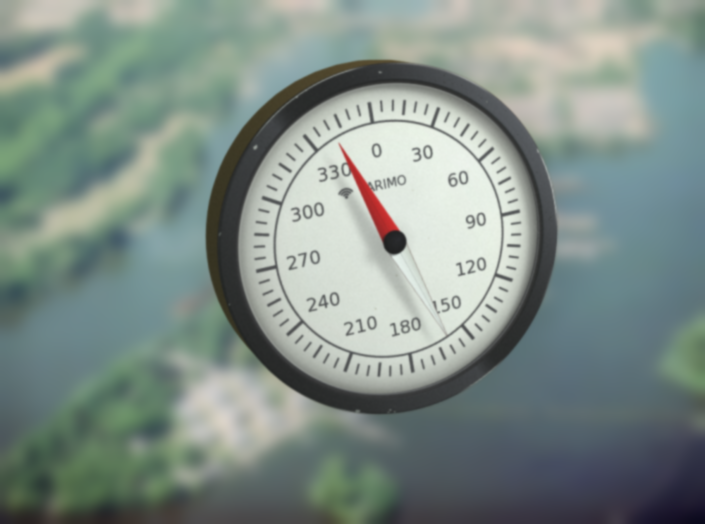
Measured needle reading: 340 °
